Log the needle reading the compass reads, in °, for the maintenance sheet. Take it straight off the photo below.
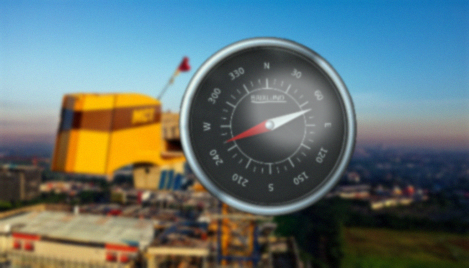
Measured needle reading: 250 °
